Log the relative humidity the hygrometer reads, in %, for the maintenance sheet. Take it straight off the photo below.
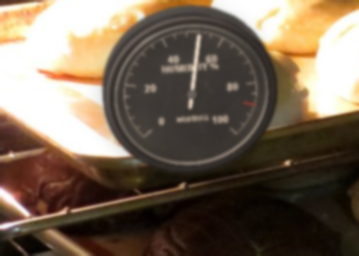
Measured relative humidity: 52 %
